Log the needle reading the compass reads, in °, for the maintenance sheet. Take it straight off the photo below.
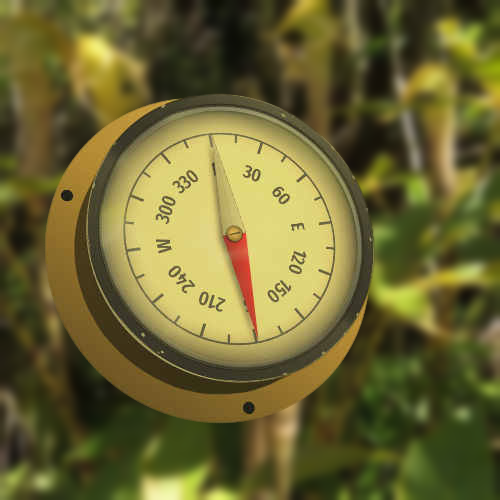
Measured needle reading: 180 °
